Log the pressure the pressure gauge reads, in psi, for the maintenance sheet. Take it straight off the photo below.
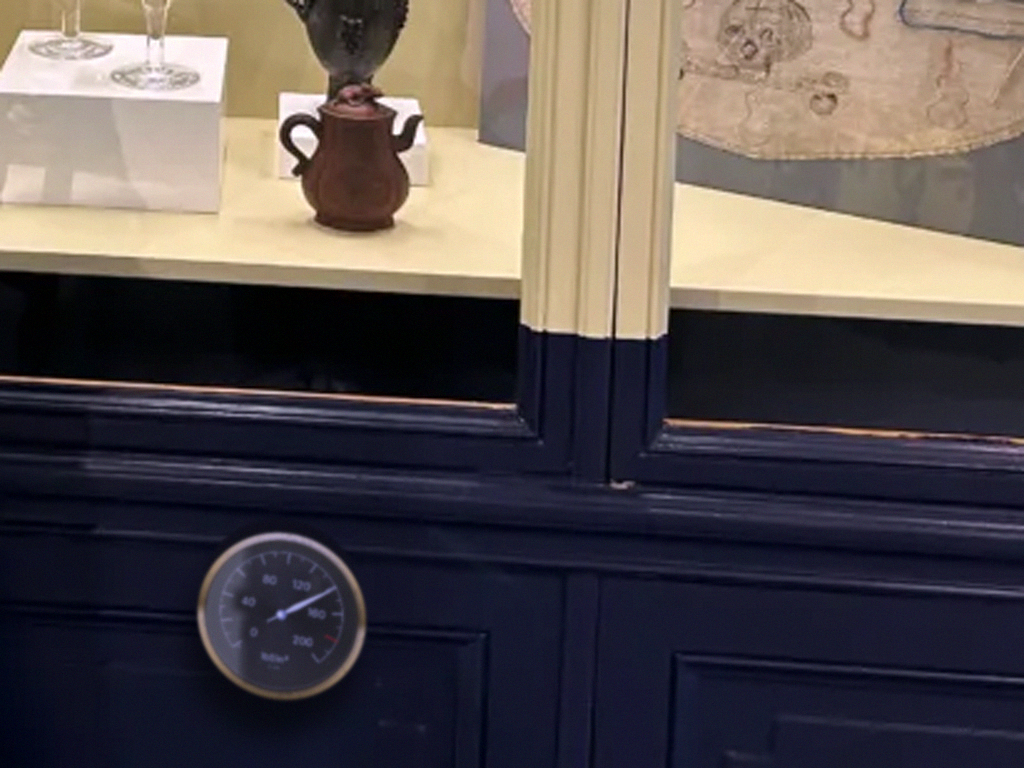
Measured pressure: 140 psi
